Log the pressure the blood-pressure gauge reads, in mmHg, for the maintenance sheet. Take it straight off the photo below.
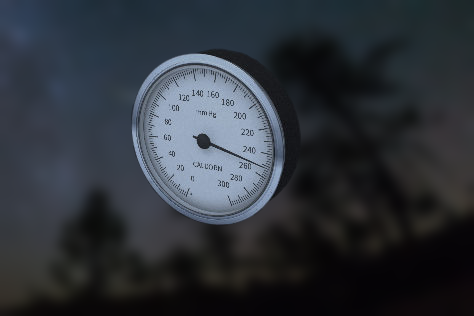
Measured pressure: 250 mmHg
